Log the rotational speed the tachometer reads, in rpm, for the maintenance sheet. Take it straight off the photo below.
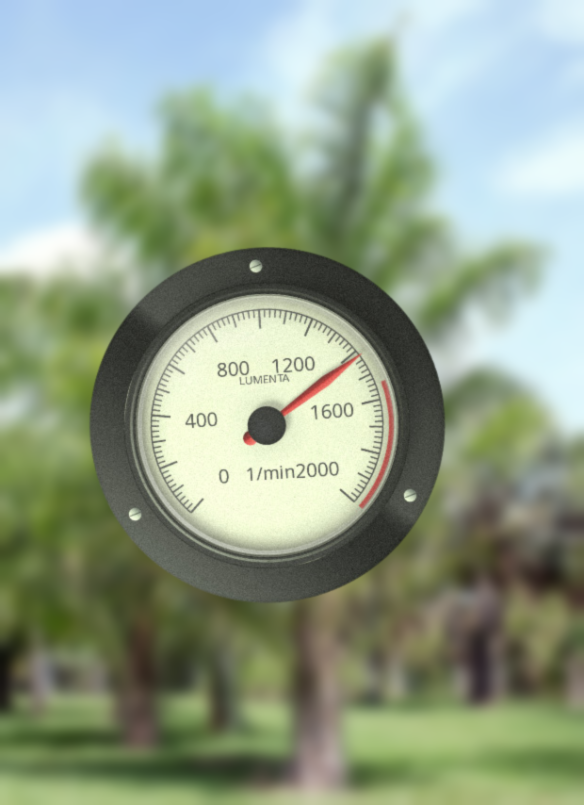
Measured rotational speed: 1420 rpm
